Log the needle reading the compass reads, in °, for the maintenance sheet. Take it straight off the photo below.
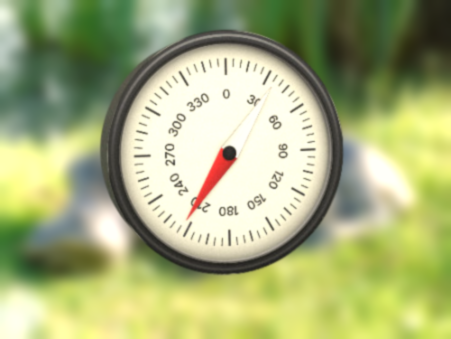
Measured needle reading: 215 °
